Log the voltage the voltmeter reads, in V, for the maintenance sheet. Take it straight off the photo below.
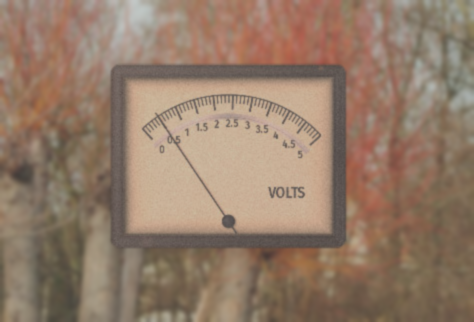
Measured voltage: 0.5 V
